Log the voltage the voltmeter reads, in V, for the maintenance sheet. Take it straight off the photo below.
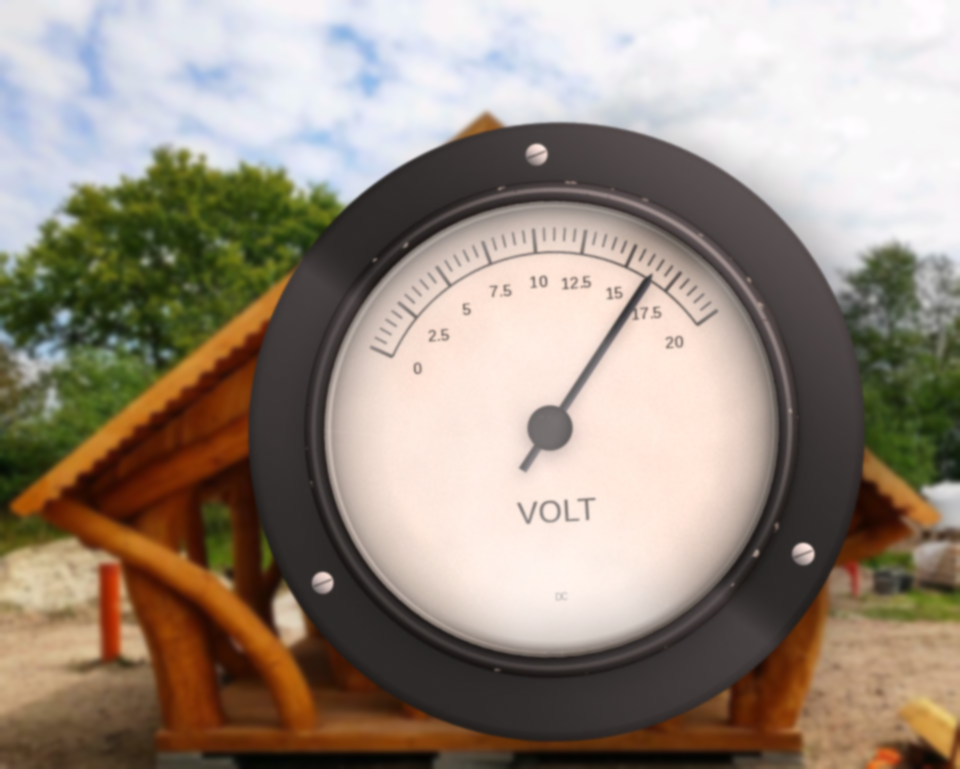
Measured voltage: 16.5 V
